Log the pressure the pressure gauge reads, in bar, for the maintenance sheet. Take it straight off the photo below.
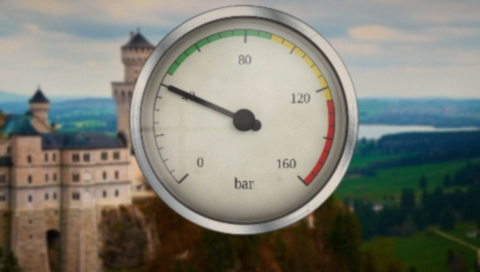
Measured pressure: 40 bar
